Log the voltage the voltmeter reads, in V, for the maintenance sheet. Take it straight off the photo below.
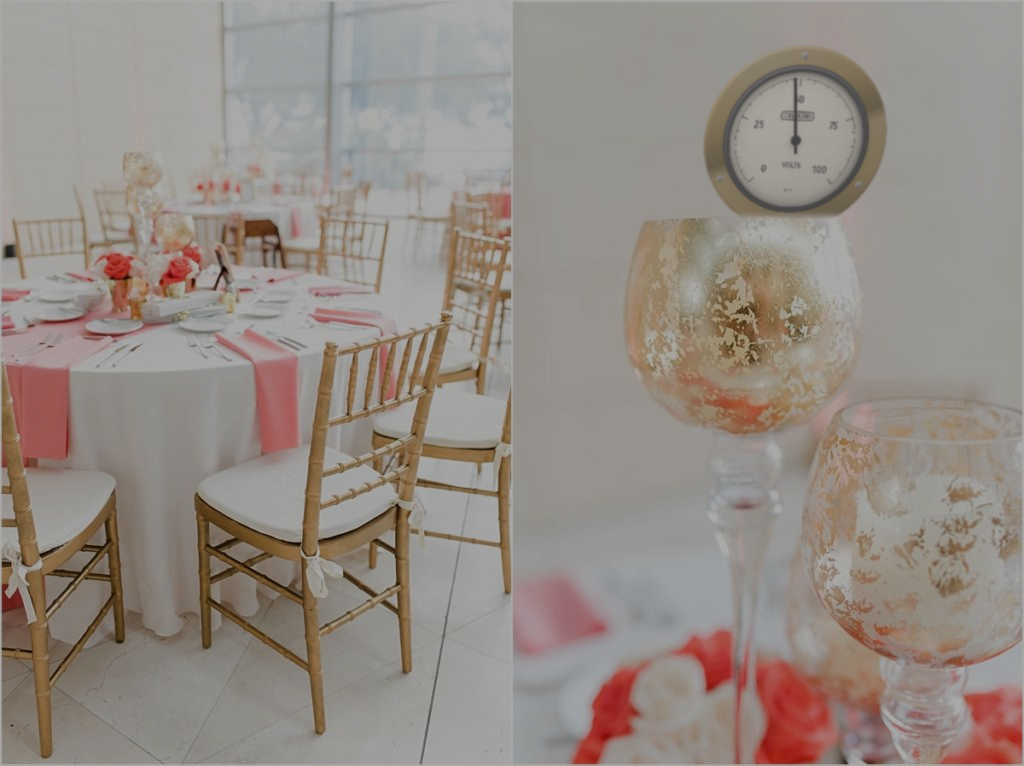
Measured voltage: 47.5 V
